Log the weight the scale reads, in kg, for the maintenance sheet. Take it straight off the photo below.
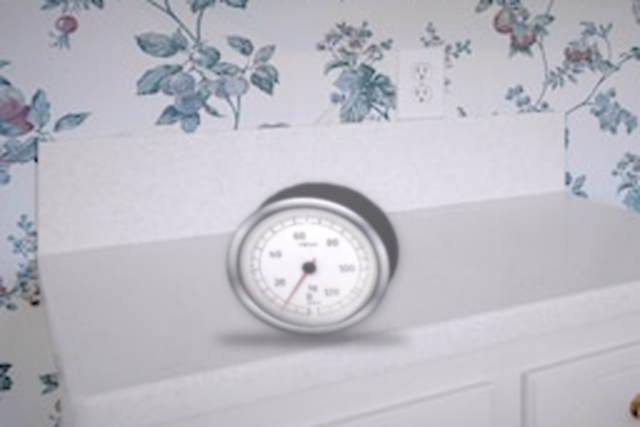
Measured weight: 10 kg
